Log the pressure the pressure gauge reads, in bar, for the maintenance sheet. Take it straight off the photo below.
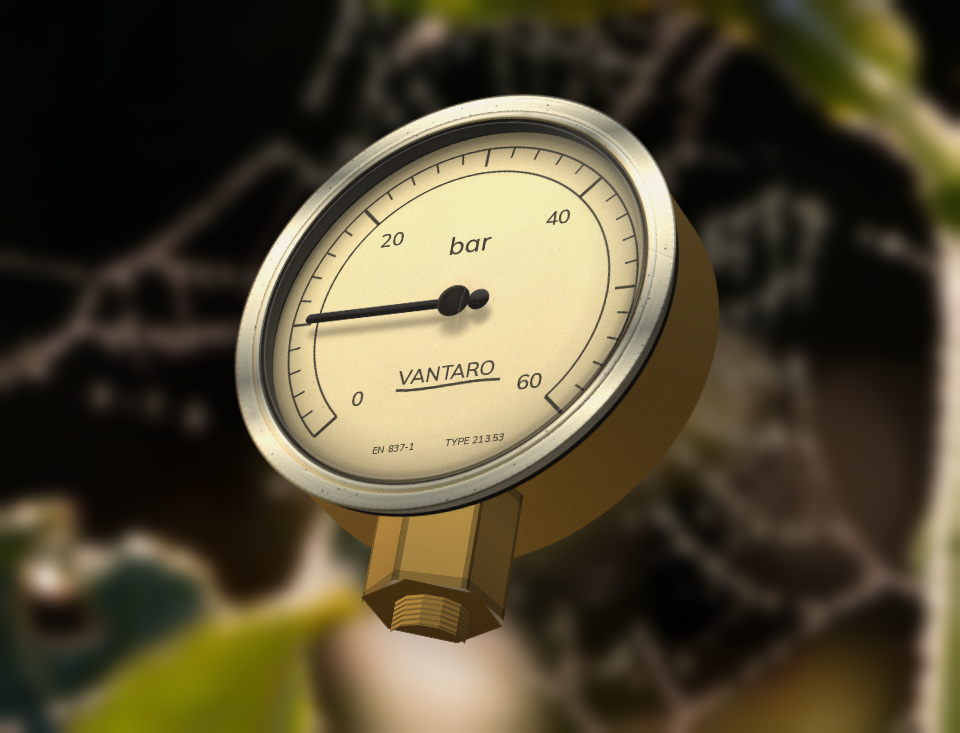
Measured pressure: 10 bar
